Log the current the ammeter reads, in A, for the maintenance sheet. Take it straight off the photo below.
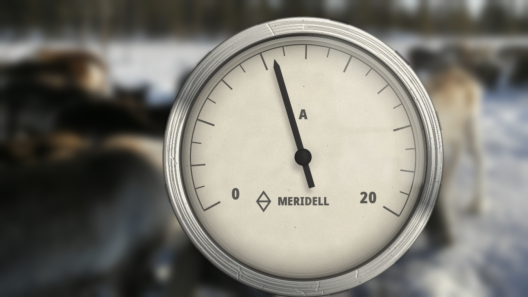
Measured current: 8.5 A
